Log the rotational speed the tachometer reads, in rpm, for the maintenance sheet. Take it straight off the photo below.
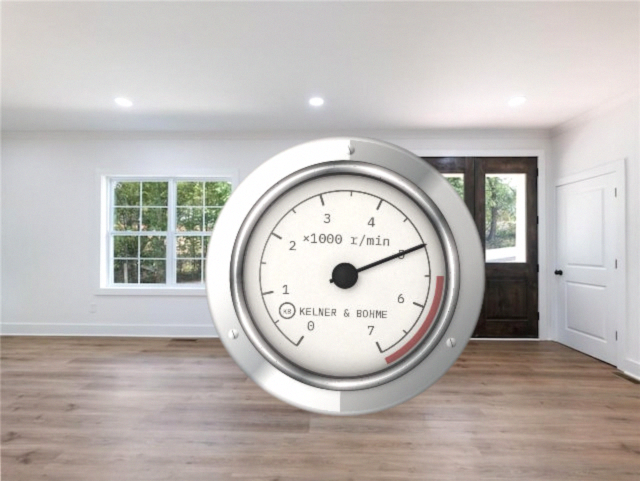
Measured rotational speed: 5000 rpm
